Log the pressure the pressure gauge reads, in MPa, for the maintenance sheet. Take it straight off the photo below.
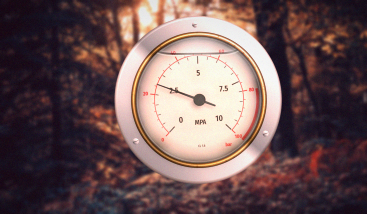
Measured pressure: 2.5 MPa
